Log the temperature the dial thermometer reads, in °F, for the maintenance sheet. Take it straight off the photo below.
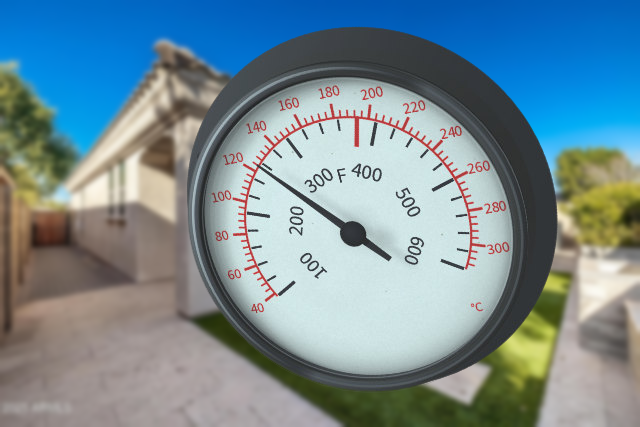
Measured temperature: 260 °F
